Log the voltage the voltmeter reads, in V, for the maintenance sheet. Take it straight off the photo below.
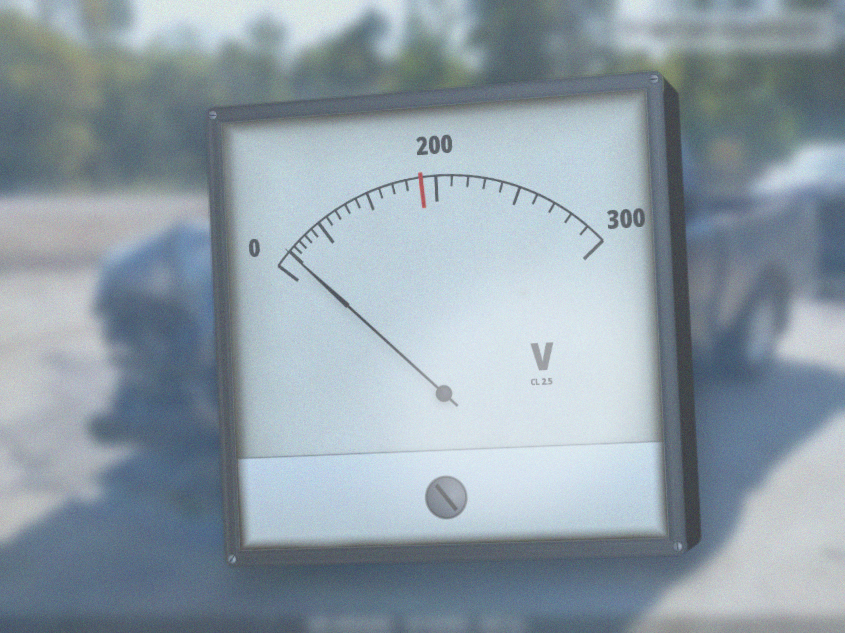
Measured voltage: 50 V
